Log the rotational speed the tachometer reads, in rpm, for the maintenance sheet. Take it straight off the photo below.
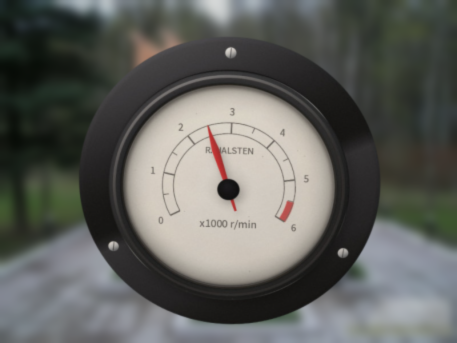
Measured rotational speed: 2500 rpm
